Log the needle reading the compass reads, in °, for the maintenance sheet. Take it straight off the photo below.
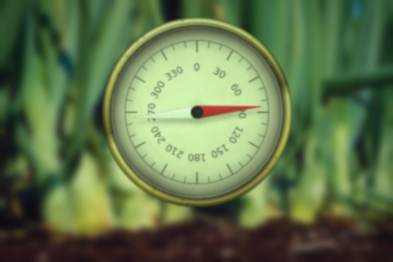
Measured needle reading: 85 °
